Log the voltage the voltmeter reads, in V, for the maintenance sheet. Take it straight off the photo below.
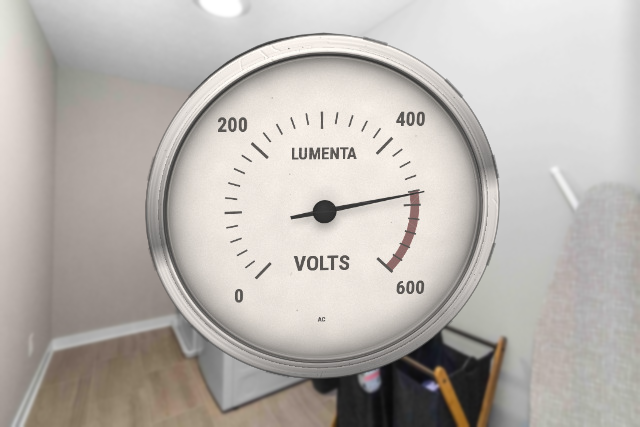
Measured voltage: 480 V
